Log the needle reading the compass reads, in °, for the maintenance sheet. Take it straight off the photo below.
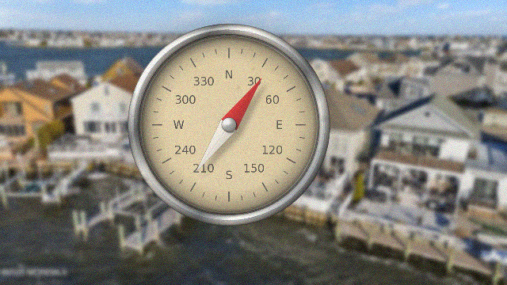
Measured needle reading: 35 °
